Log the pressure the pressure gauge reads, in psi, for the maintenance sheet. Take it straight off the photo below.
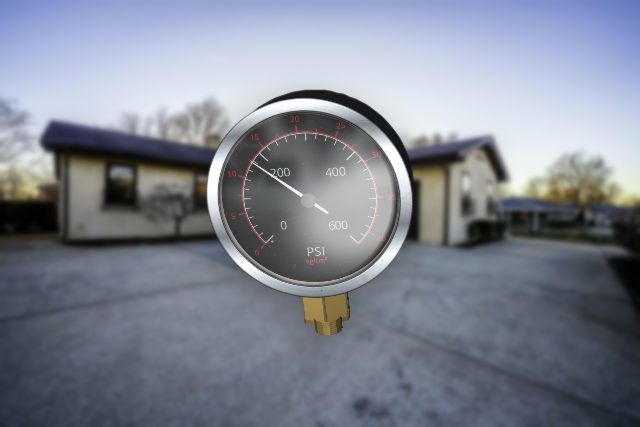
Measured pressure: 180 psi
